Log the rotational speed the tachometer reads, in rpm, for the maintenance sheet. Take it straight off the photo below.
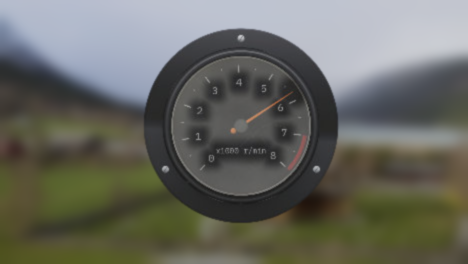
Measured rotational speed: 5750 rpm
